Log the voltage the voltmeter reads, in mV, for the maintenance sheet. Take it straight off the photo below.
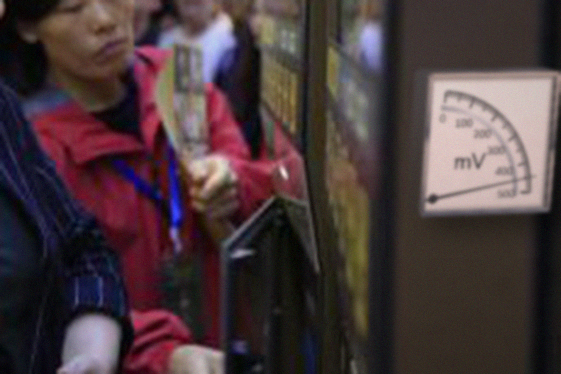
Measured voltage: 450 mV
